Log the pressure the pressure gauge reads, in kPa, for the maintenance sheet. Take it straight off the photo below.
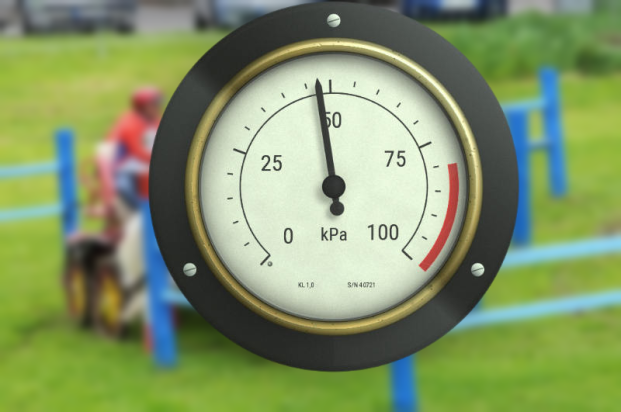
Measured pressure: 47.5 kPa
